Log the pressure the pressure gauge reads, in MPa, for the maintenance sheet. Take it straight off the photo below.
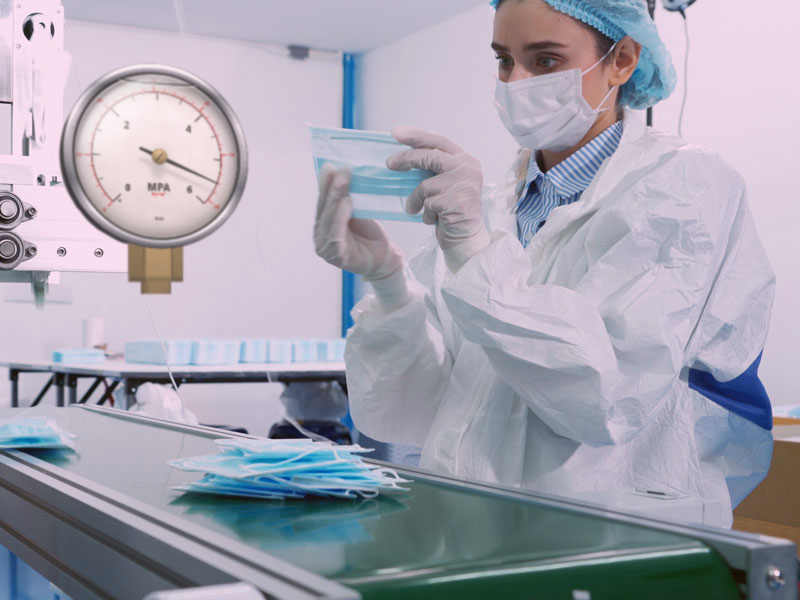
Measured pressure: 5.5 MPa
